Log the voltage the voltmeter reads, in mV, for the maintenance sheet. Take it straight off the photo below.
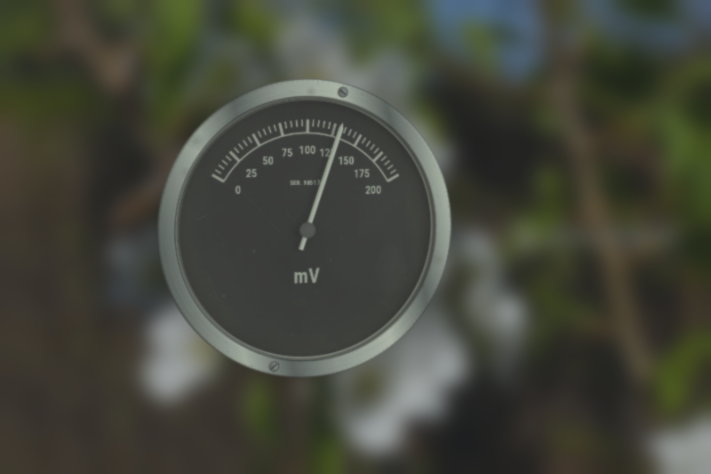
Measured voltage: 130 mV
